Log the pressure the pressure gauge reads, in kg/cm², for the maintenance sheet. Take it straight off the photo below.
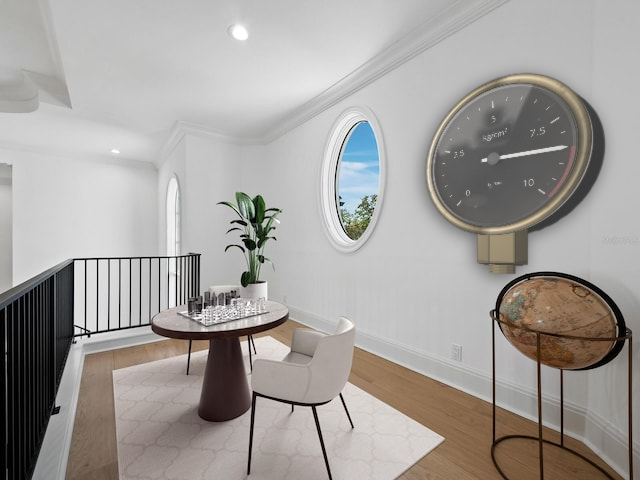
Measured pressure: 8.5 kg/cm²
